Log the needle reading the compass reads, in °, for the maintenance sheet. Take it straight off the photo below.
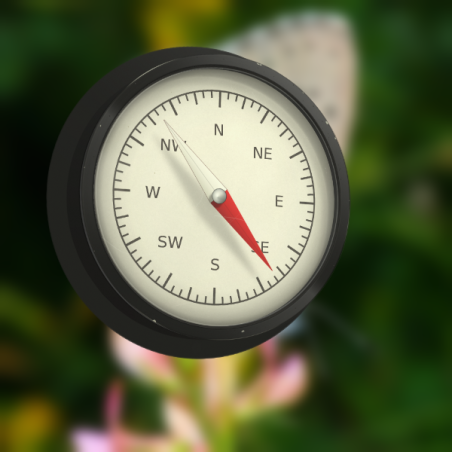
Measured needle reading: 140 °
